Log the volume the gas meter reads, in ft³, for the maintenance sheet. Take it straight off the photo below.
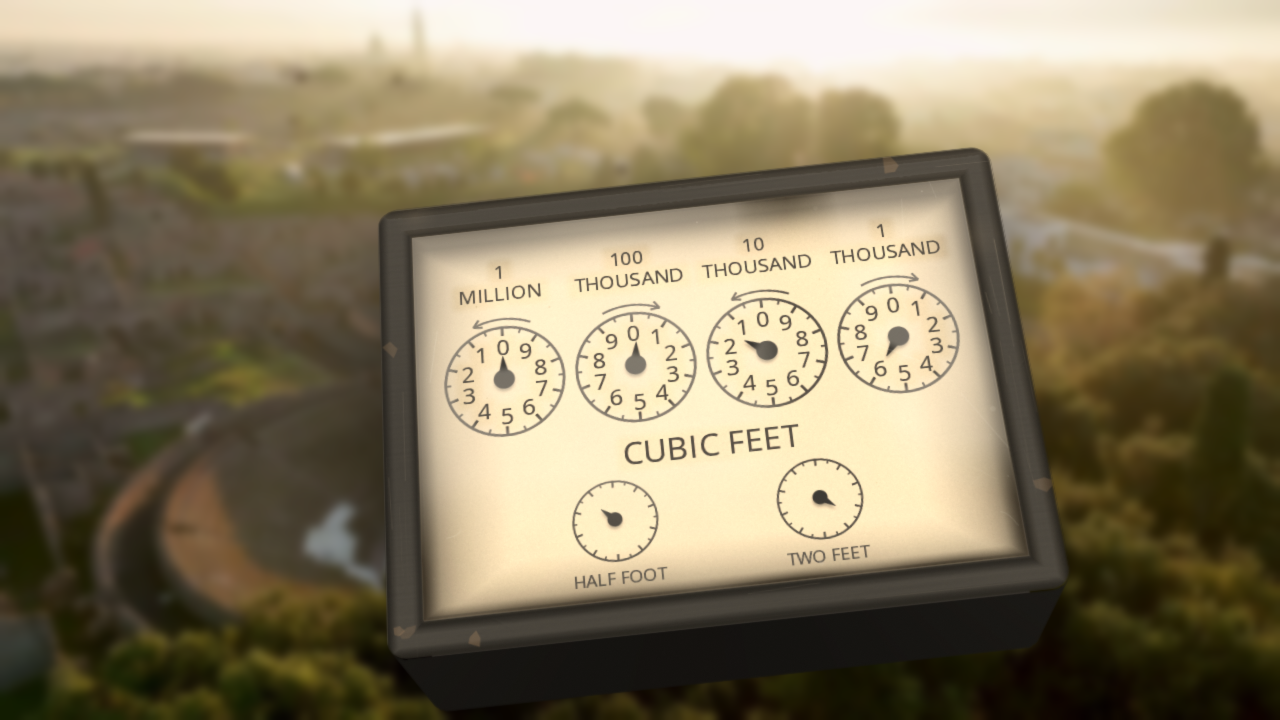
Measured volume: 1600 ft³
